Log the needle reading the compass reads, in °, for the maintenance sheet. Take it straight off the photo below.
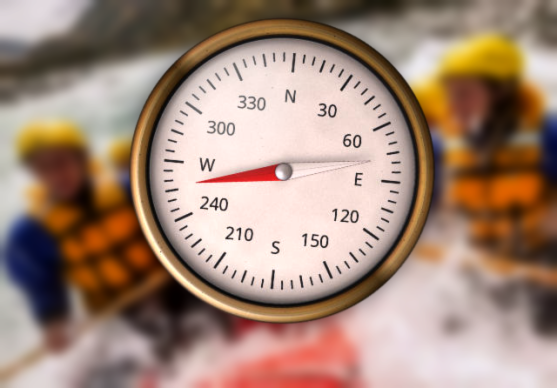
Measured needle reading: 257.5 °
